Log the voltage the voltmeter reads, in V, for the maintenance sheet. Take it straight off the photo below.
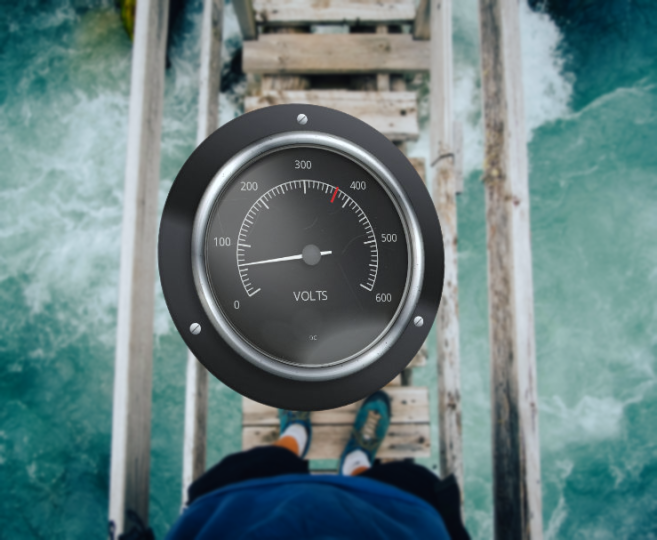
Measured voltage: 60 V
